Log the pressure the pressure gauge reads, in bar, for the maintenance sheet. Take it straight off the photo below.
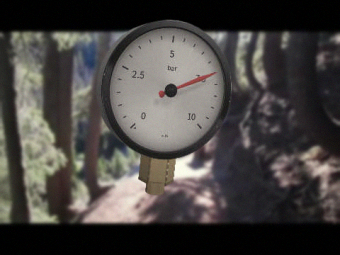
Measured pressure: 7.5 bar
